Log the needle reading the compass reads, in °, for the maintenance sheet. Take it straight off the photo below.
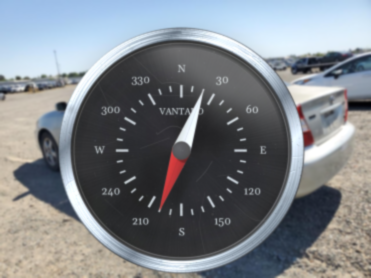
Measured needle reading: 200 °
